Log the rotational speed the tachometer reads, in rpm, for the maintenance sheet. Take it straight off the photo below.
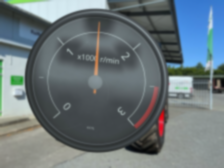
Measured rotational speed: 1500 rpm
